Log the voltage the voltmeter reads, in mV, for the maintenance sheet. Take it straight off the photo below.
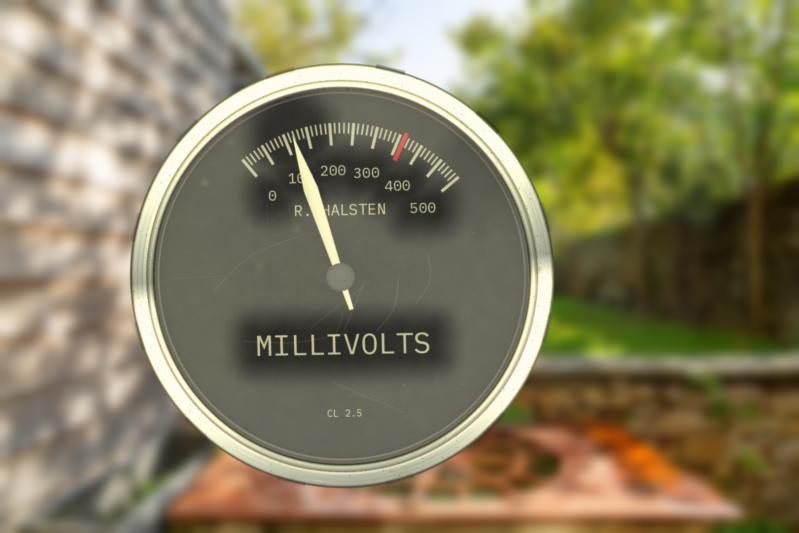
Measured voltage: 120 mV
